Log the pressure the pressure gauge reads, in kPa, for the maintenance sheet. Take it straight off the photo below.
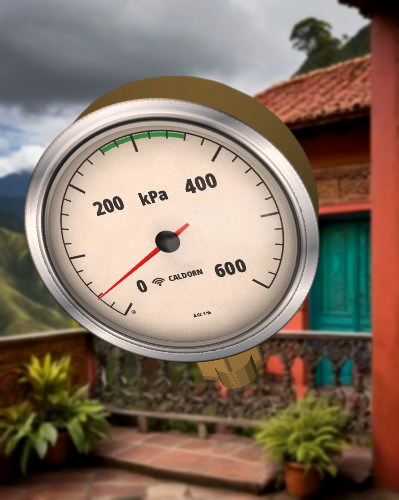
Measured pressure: 40 kPa
